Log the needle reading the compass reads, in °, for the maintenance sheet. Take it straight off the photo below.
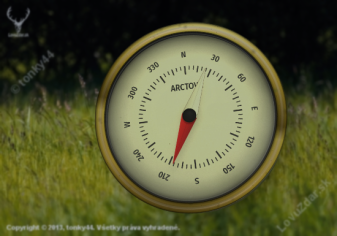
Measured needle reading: 205 °
